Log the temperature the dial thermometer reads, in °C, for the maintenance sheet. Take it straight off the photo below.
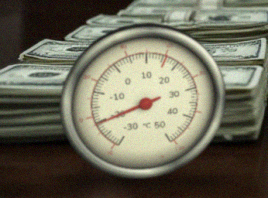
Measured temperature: -20 °C
